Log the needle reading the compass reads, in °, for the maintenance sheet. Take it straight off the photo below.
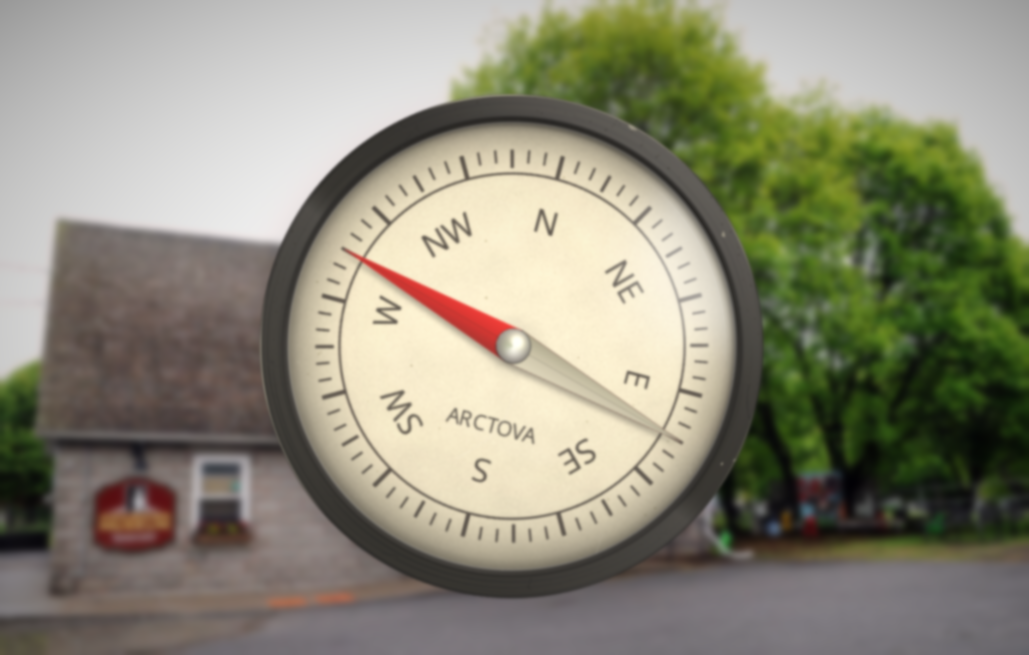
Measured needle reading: 285 °
